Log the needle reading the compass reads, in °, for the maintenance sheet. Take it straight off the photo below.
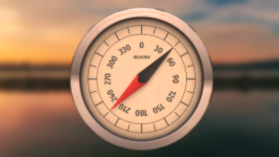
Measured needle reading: 225 °
